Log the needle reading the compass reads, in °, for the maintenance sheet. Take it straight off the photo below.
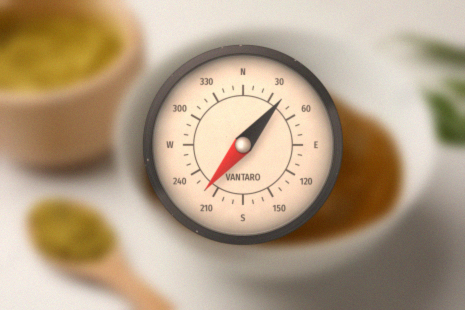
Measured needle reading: 220 °
